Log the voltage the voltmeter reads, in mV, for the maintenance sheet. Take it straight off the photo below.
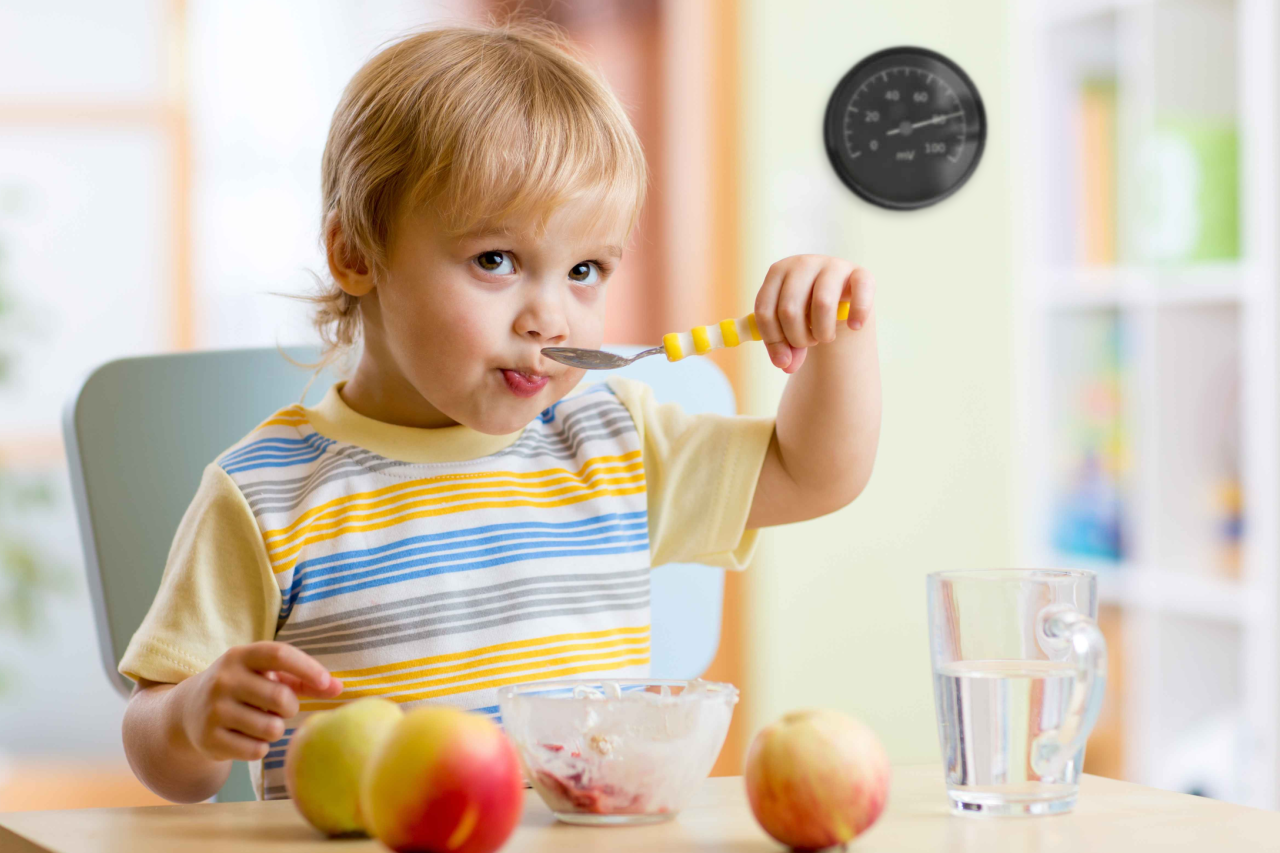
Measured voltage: 80 mV
